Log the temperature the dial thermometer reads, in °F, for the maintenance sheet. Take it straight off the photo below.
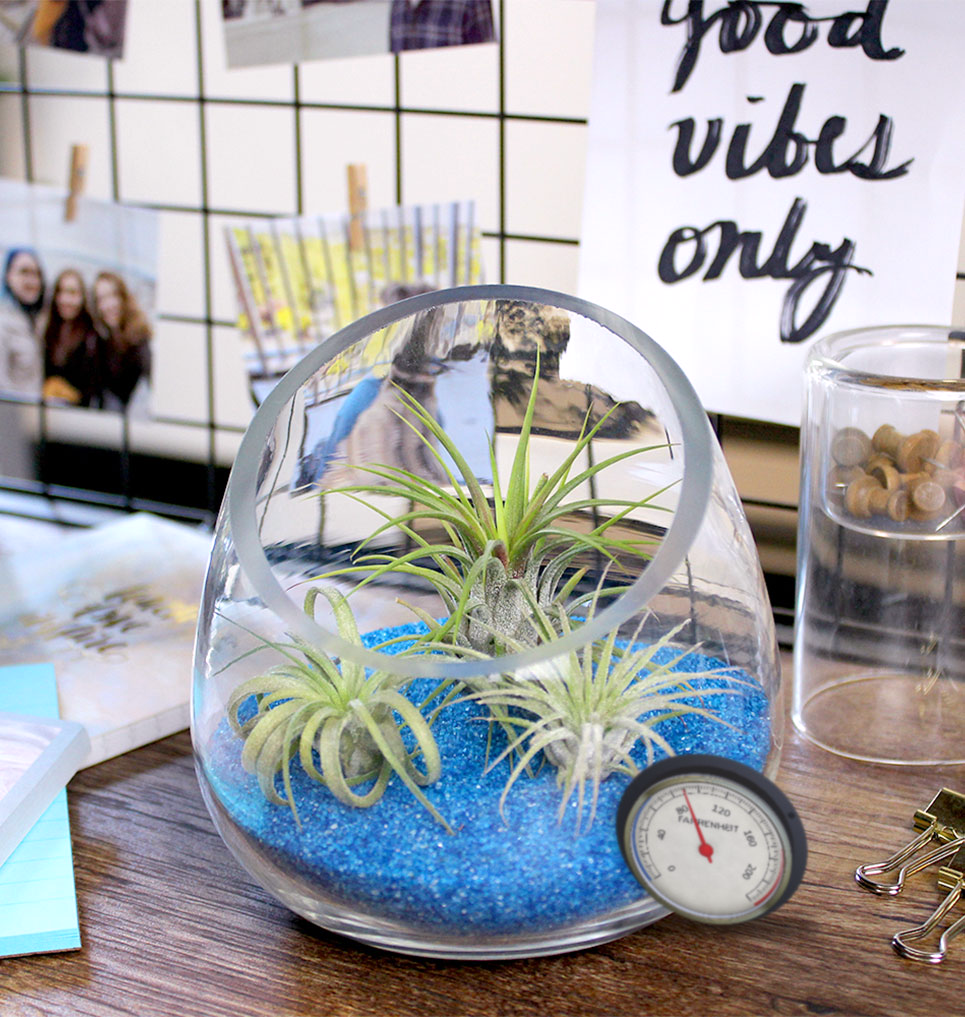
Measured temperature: 90 °F
